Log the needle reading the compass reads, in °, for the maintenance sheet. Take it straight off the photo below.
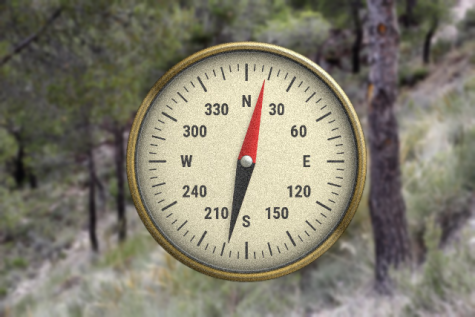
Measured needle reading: 12.5 °
